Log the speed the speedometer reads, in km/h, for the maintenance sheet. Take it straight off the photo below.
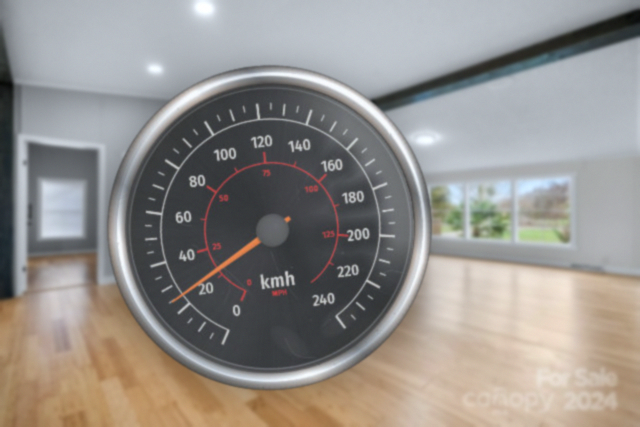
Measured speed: 25 km/h
